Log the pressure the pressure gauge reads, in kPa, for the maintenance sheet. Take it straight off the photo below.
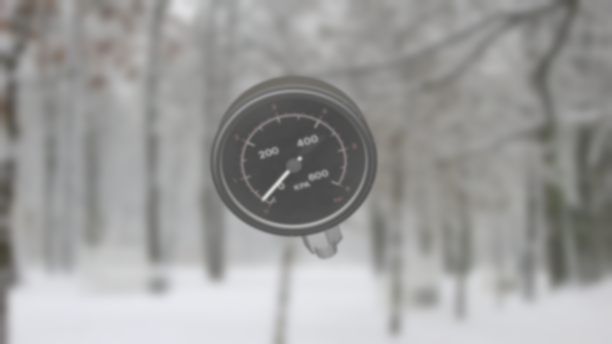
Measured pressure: 25 kPa
